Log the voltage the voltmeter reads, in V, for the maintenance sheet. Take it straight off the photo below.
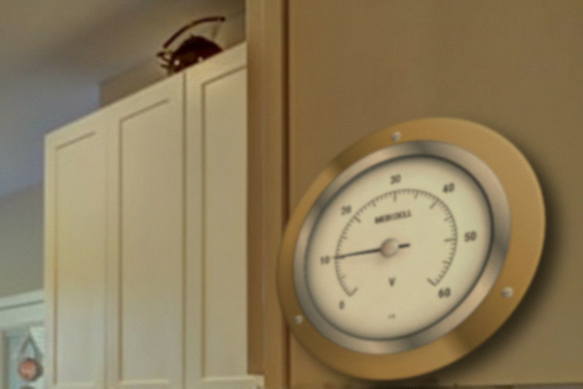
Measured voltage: 10 V
